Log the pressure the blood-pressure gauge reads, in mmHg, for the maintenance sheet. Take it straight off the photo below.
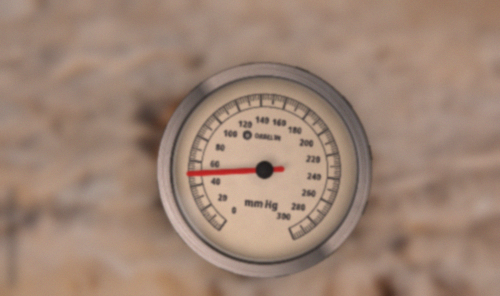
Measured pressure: 50 mmHg
